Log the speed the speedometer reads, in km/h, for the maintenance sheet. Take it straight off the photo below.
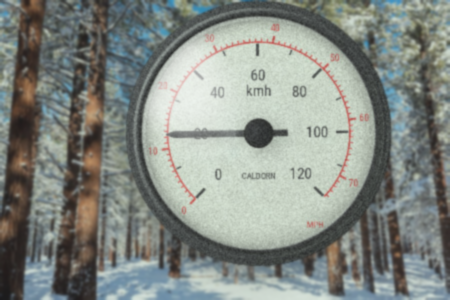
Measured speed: 20 km/h
